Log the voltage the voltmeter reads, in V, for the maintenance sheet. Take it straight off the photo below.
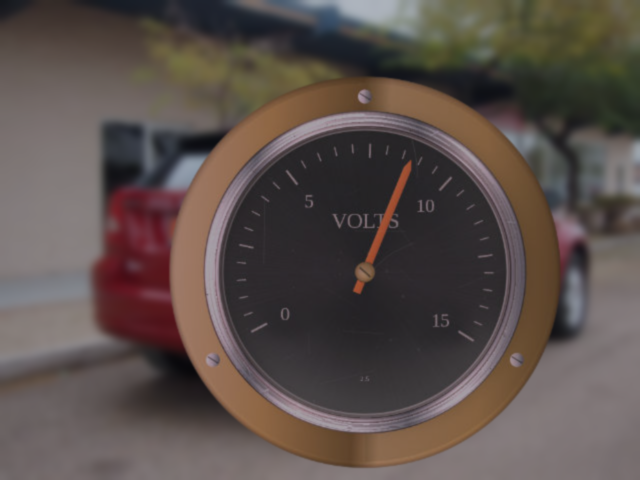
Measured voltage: 8.75 V
